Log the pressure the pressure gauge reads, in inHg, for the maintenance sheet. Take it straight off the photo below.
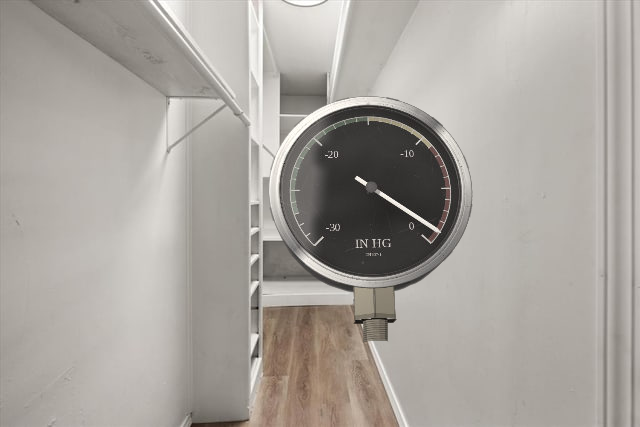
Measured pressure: -1 inHg
